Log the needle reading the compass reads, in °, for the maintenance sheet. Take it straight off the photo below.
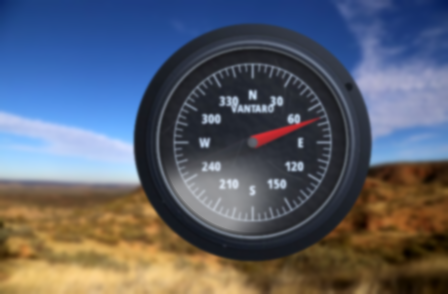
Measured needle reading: 70 °
